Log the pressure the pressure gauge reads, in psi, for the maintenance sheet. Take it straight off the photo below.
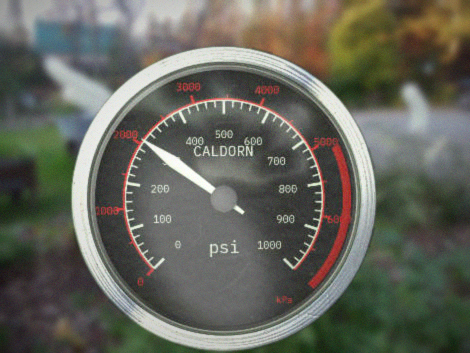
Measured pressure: 300 psi
